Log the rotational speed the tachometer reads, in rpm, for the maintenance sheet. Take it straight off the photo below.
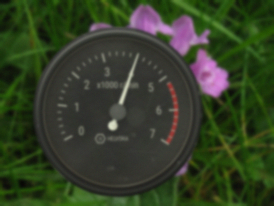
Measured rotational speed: 4000 rpm
